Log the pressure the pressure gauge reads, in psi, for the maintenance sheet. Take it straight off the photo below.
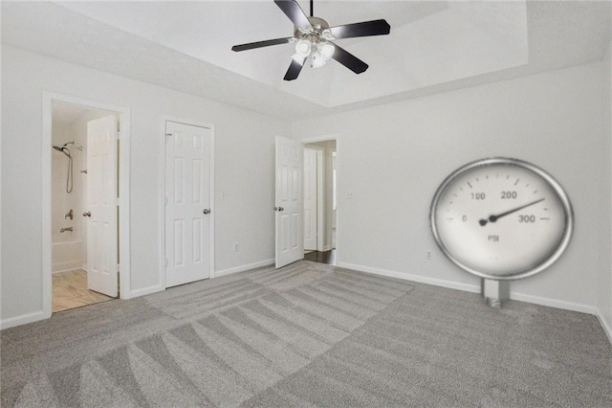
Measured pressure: 260 psi
